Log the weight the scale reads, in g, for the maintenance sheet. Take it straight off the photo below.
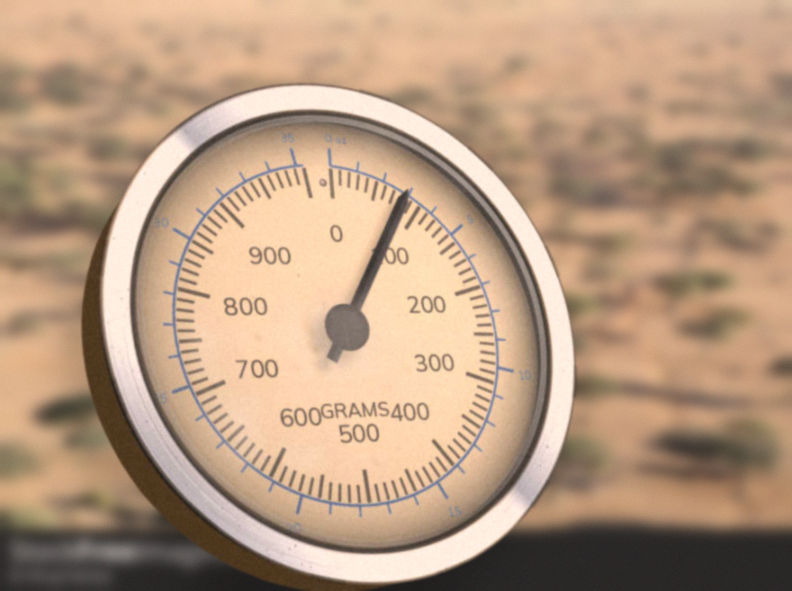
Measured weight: 80 g
